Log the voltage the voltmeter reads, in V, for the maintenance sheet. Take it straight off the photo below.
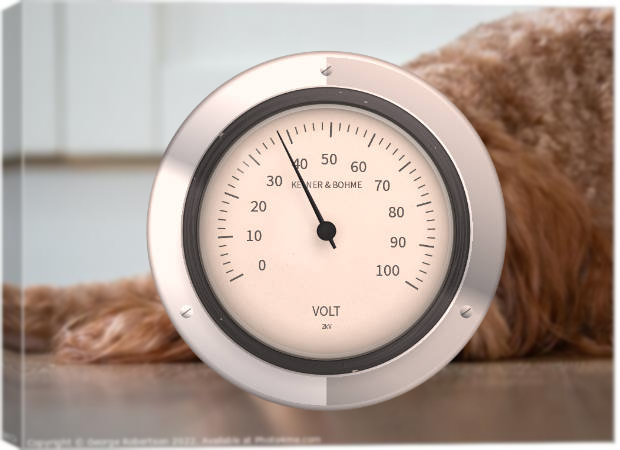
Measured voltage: 38 V
